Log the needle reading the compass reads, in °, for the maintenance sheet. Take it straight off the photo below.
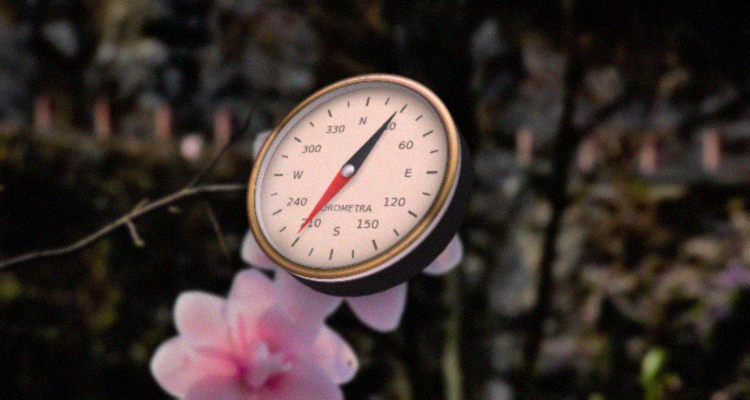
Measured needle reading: 210 °
